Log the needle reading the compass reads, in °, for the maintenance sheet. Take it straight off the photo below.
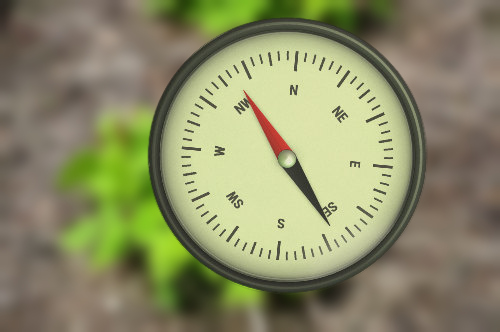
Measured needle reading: 322.5 °
